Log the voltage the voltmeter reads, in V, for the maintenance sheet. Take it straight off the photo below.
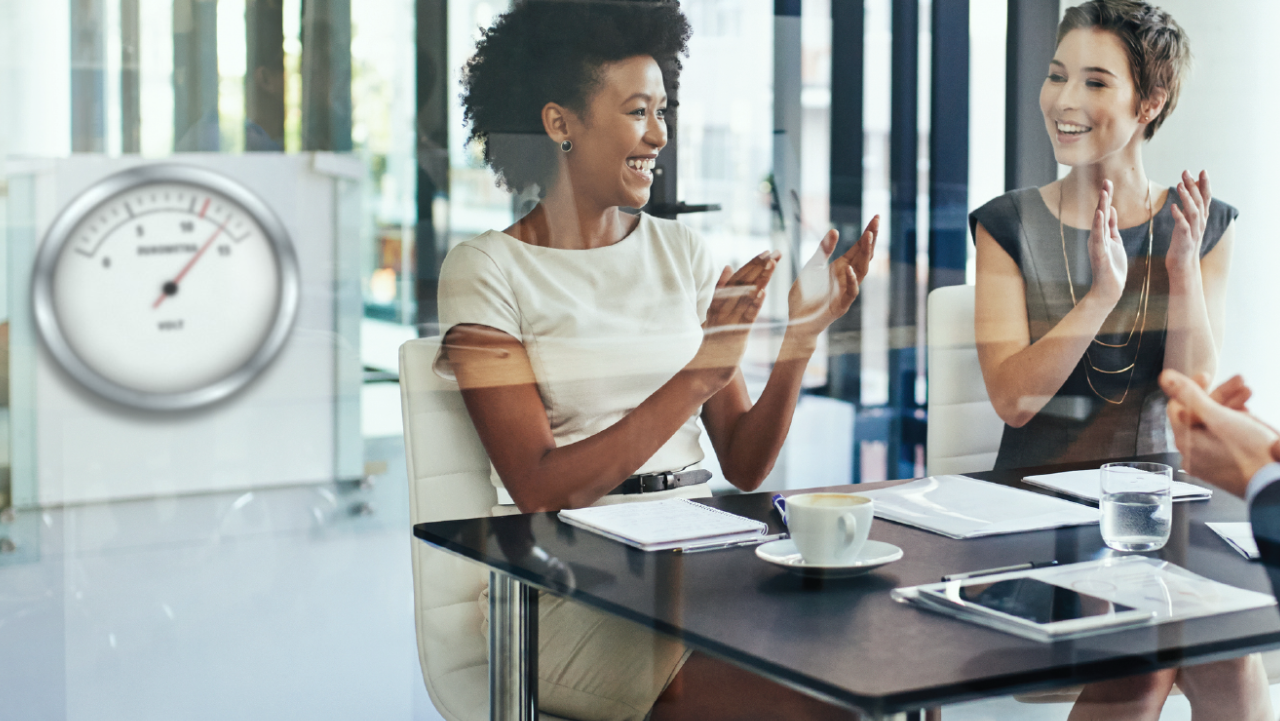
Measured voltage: 13 V
